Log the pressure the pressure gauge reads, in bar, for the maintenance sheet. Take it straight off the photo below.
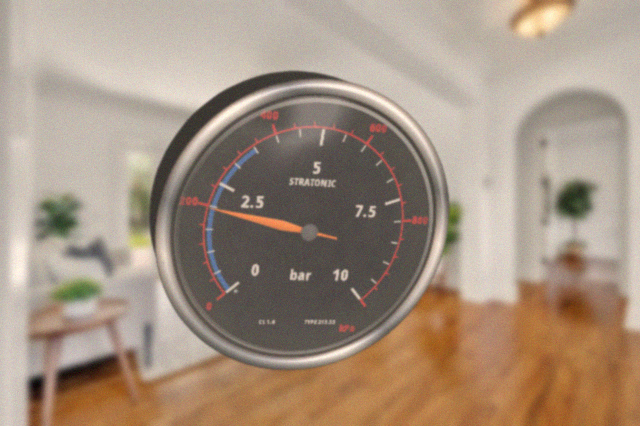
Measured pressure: 2 bar
